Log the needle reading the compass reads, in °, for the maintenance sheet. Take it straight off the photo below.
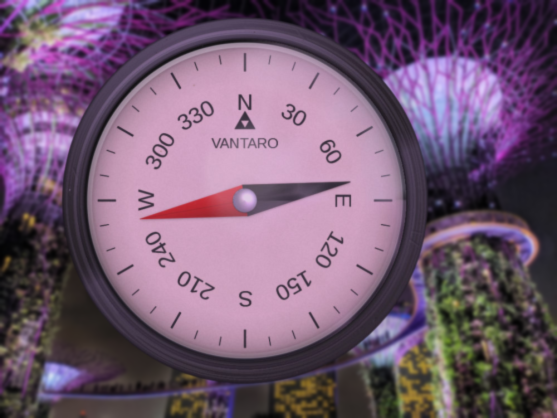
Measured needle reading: 260 °
